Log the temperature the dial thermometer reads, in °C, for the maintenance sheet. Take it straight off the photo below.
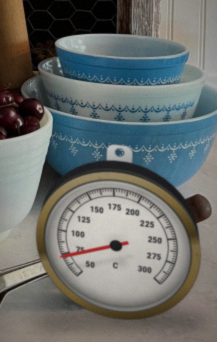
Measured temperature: 75 °C
